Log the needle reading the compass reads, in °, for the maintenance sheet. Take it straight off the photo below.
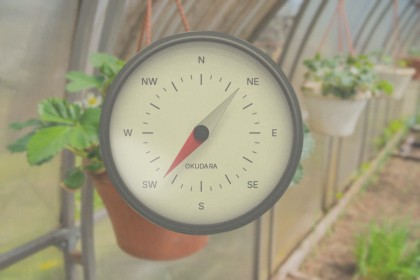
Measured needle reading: 220 °
